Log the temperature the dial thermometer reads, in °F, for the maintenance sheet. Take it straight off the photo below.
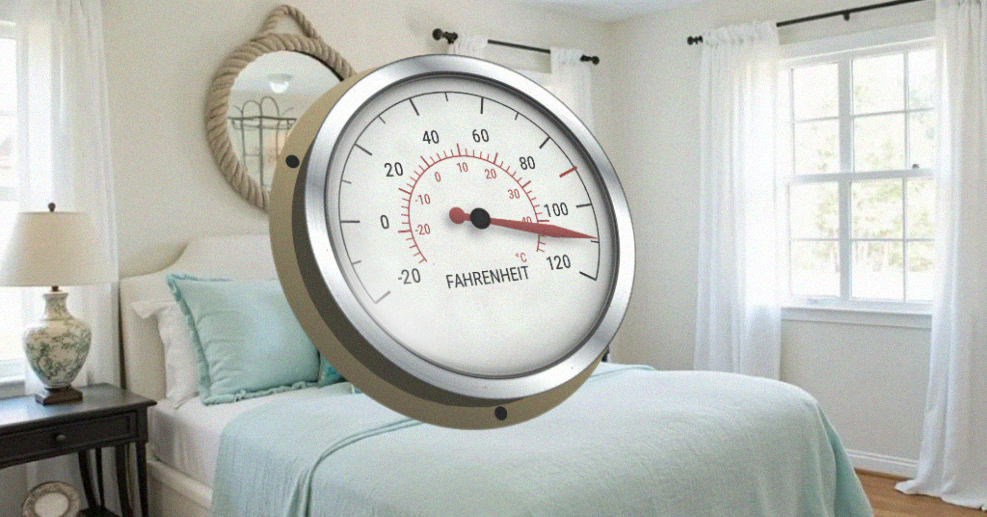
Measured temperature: 110 °F
